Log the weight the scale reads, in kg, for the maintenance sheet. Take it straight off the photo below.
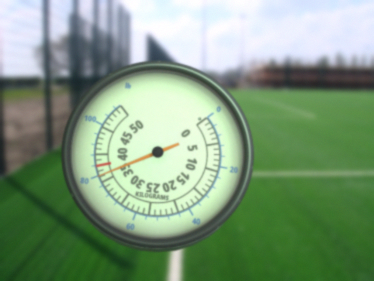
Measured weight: 36 kg
